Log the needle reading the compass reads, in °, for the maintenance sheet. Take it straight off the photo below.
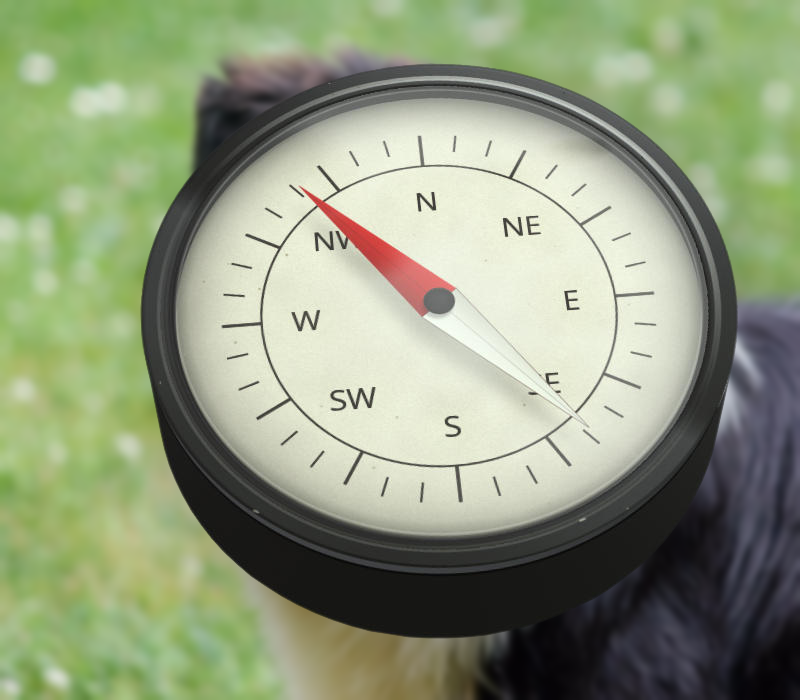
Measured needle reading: 320 °
